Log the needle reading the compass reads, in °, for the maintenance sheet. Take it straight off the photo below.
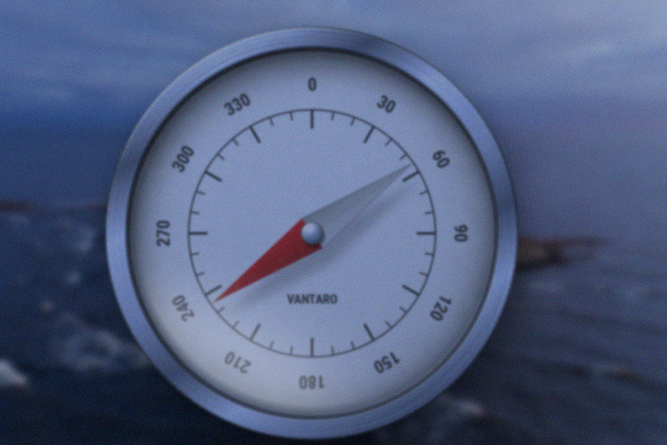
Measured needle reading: 235 °
